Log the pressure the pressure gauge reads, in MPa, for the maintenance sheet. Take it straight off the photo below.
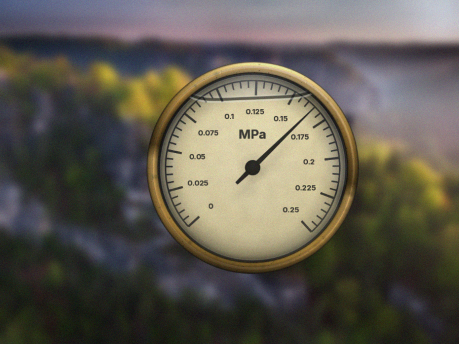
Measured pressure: 0.165 MPa
